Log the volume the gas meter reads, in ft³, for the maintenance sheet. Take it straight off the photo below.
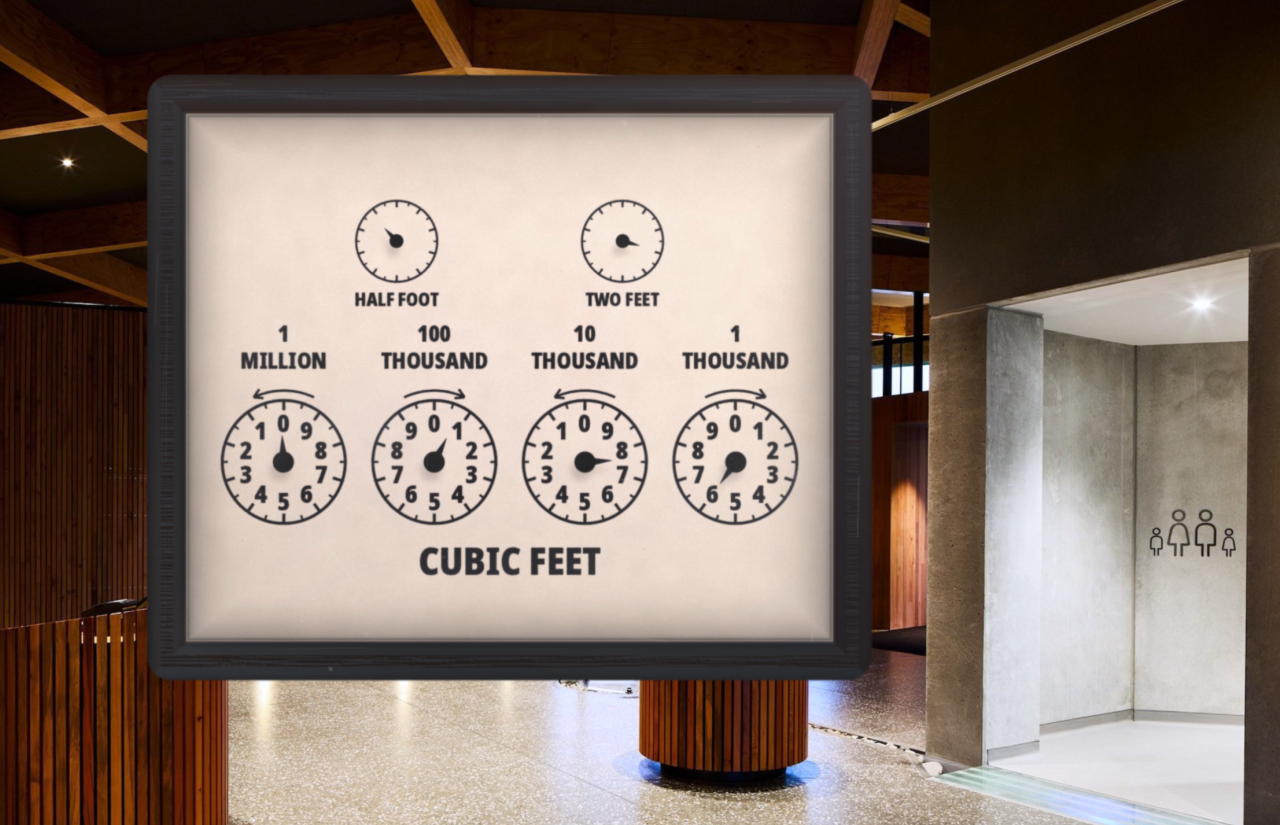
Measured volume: 7600 ft³
